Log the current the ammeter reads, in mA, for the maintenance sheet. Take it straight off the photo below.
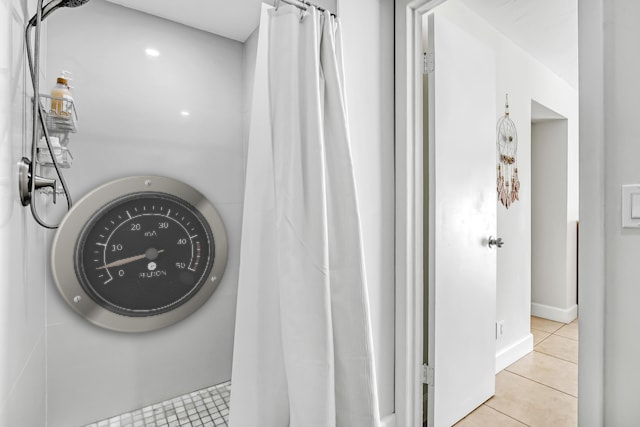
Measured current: 4 mA
